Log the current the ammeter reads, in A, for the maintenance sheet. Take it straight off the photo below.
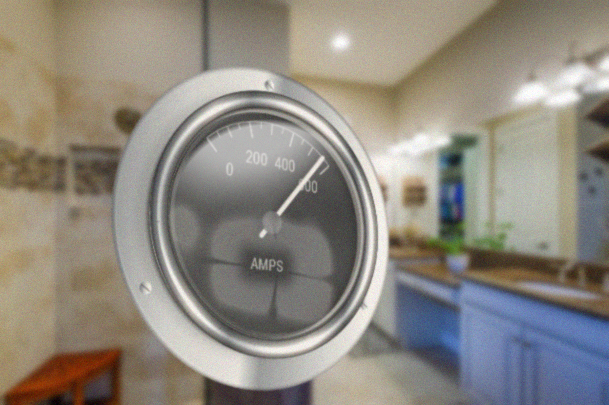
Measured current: 550 A
